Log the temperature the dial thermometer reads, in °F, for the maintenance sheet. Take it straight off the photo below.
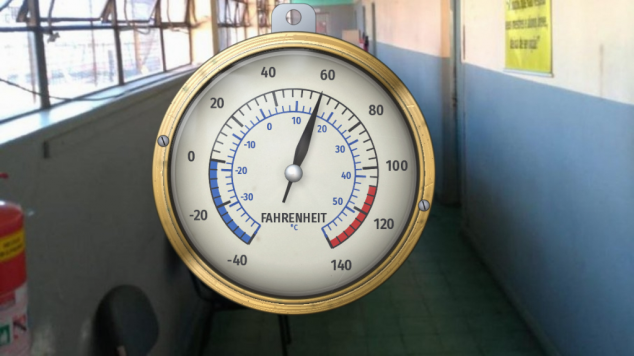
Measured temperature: 60 °F
